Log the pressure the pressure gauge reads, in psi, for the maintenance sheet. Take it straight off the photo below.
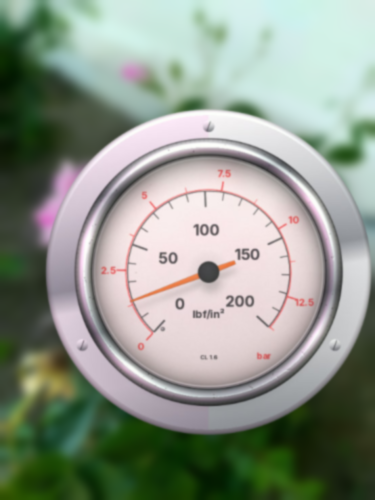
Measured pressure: 20 psi
